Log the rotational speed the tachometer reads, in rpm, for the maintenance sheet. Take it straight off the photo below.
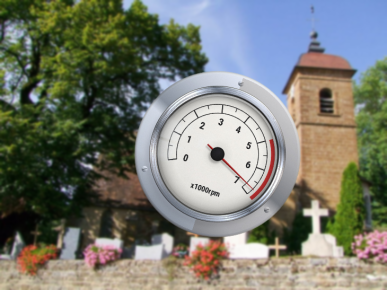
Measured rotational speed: 6750 rpm
